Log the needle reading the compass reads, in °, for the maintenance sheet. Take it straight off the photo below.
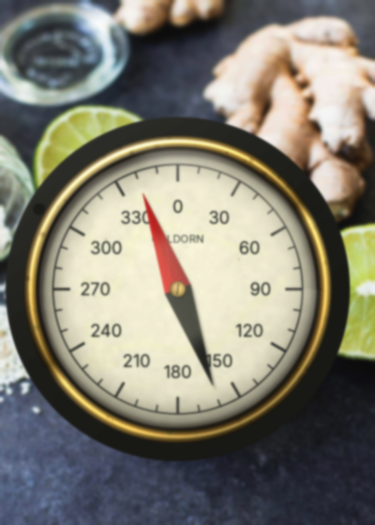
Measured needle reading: 340 °
